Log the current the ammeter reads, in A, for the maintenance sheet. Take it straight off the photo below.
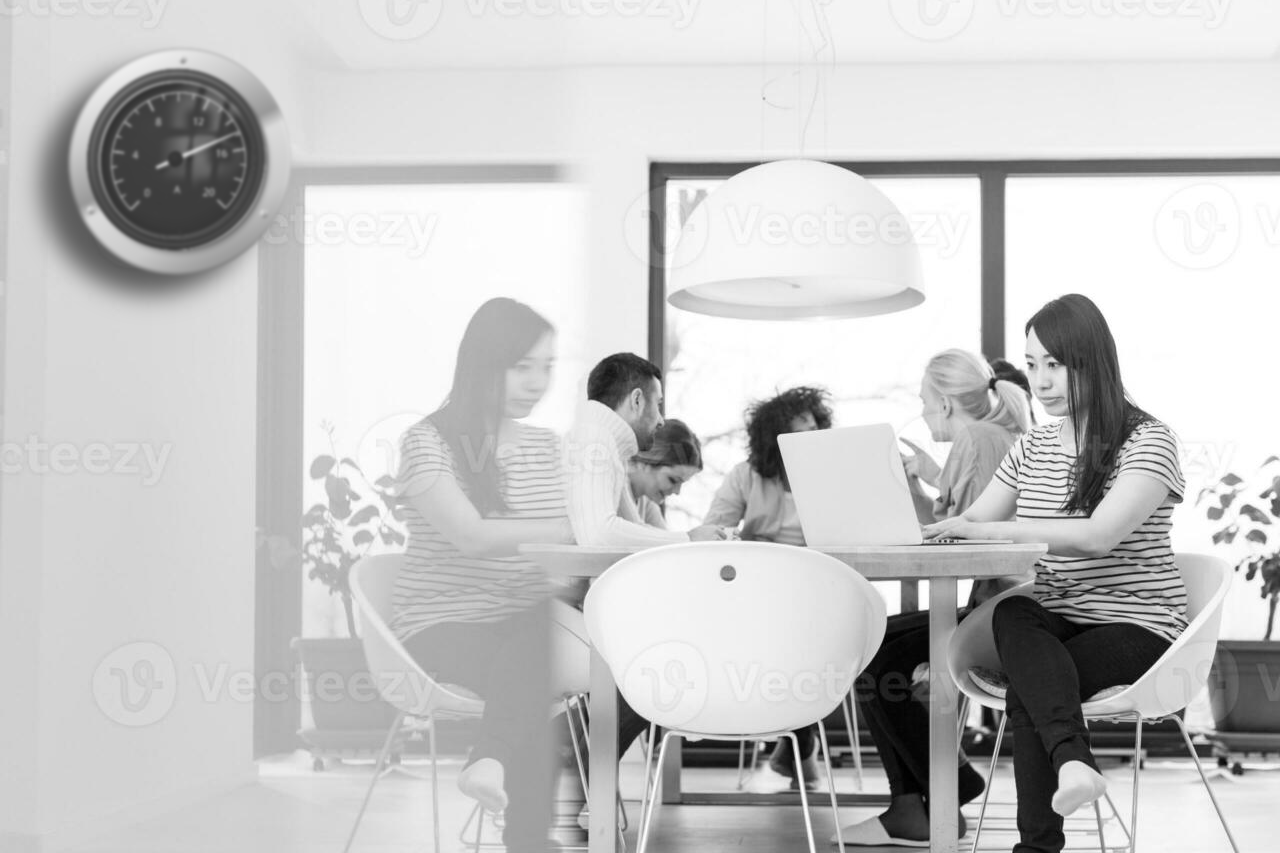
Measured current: 15 A
